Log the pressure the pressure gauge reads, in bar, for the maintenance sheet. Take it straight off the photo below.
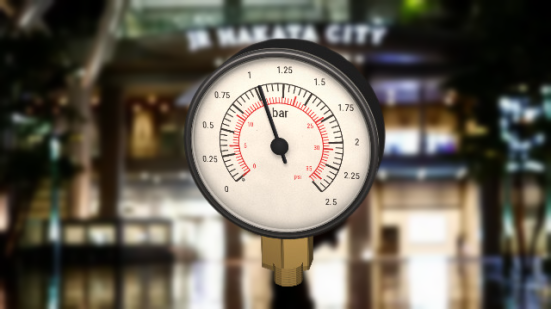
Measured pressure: 1.05 bar
